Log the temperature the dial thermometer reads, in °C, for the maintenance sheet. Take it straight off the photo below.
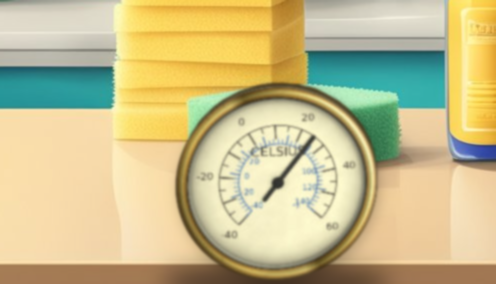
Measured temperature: 25 °C
